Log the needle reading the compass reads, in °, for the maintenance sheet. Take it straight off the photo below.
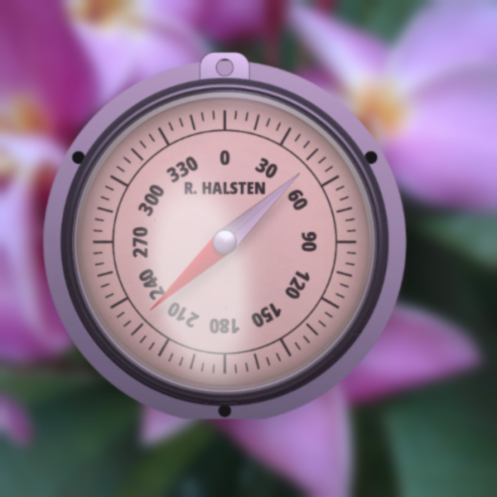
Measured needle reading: 227.5 °
